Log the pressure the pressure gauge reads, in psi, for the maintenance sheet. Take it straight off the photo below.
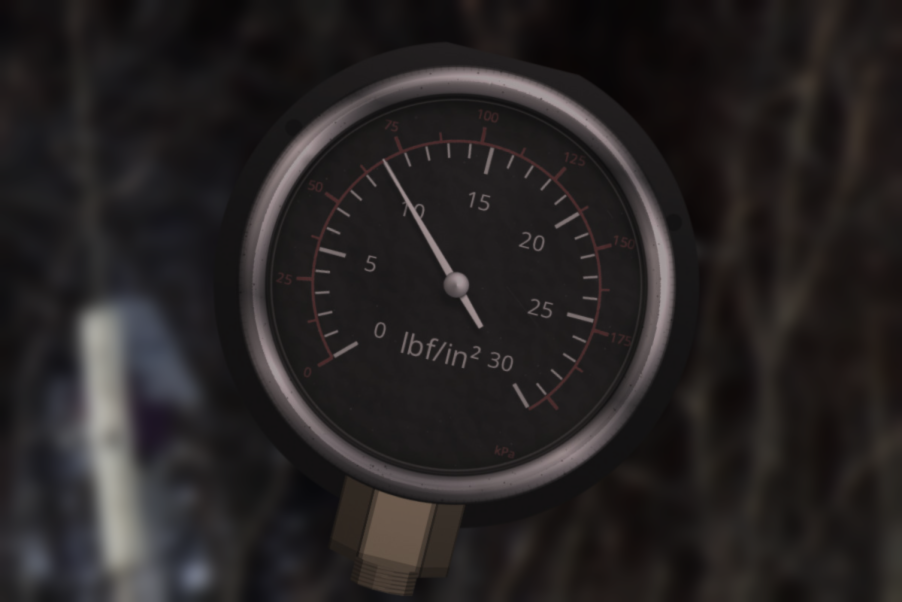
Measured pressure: 10 psi
